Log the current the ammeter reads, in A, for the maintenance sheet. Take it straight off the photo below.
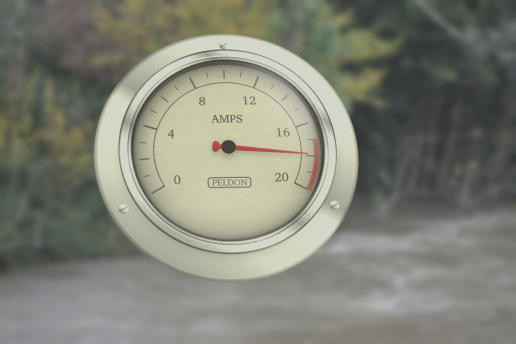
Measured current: 18 A
